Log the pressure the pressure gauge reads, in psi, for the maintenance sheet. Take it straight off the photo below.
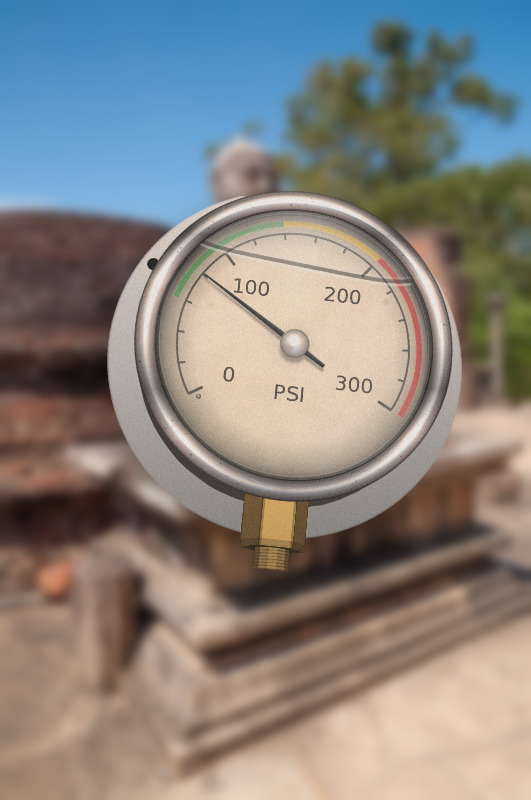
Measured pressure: 80 psi
